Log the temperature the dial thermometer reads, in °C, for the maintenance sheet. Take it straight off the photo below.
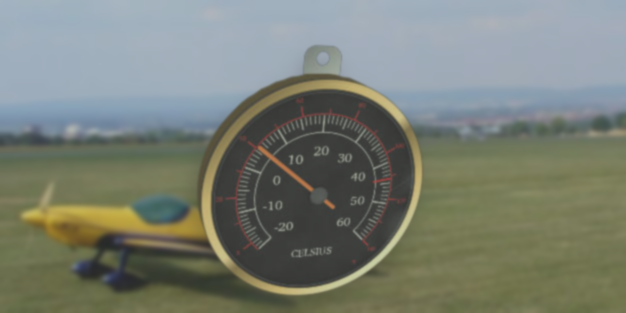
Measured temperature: 5 °C
